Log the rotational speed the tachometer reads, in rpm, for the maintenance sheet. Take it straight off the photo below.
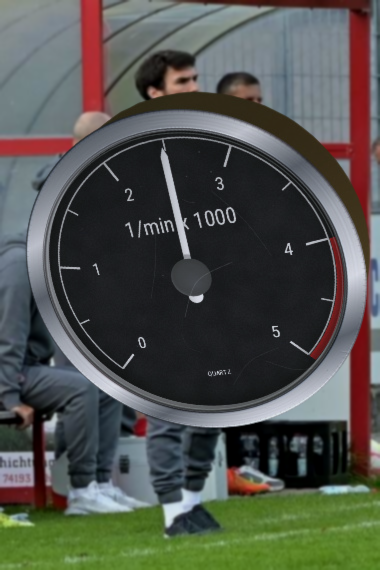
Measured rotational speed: 2500 rpm
